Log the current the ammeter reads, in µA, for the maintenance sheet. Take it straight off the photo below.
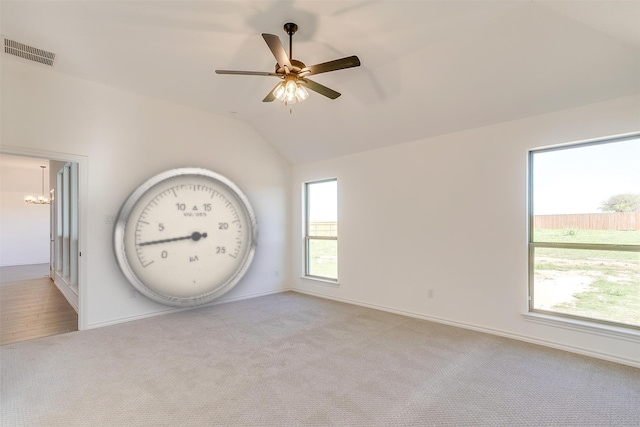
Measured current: 2.5 µA
